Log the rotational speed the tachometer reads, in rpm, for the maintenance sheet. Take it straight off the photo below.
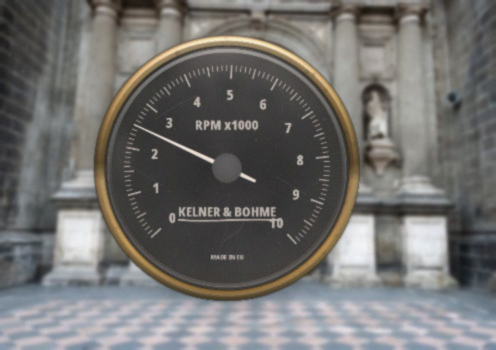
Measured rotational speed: 2500 rpm
